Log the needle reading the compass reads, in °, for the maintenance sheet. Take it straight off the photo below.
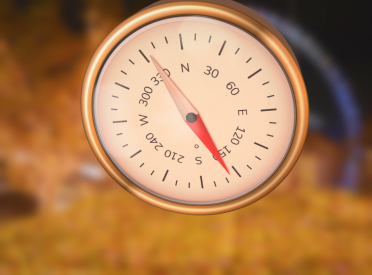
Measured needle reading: 155 °
